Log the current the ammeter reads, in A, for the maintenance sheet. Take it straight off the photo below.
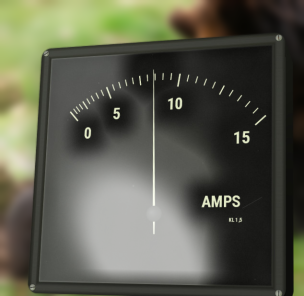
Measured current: 8.5 A
